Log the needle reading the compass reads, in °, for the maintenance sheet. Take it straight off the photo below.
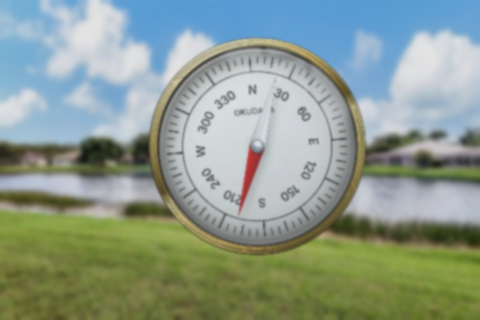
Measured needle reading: 200 °
